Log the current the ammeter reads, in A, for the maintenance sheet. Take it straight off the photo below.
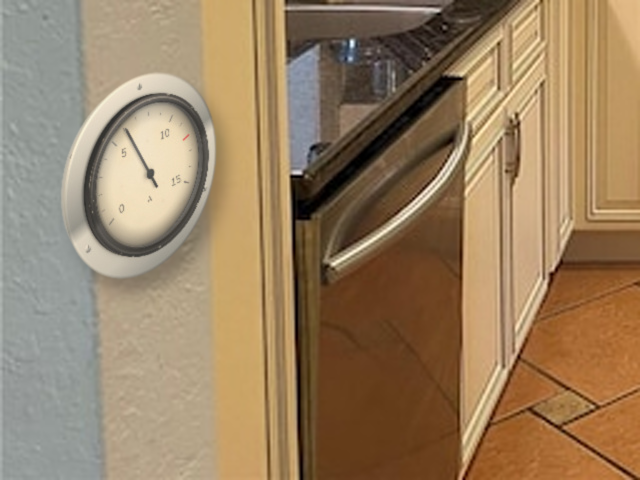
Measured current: 6 A
